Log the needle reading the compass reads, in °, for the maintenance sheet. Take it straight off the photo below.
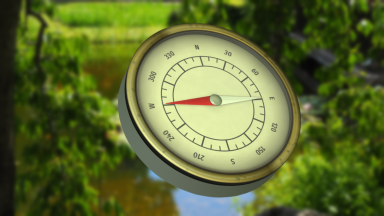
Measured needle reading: 270 °
